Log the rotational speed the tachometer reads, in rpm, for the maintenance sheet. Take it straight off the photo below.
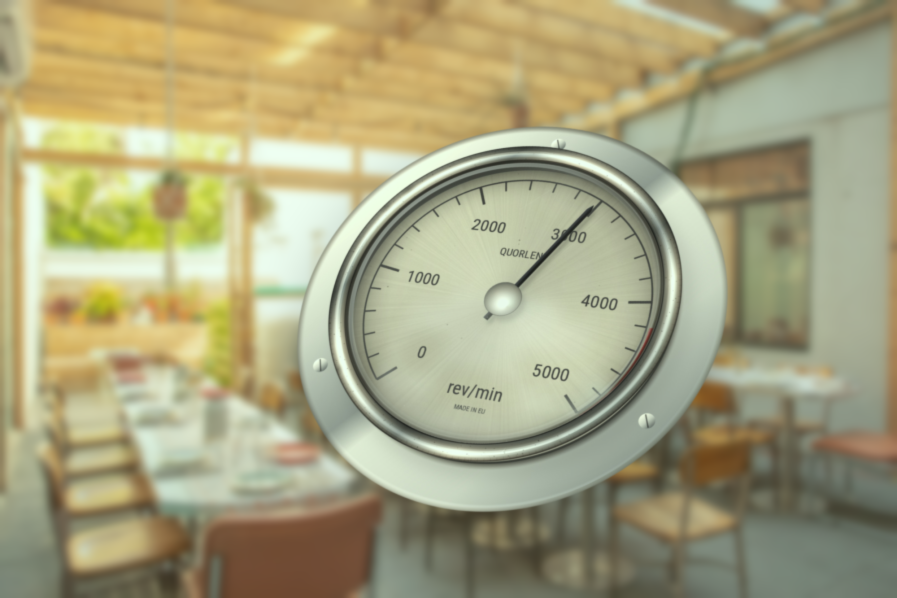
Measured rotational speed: 3000 rpm
